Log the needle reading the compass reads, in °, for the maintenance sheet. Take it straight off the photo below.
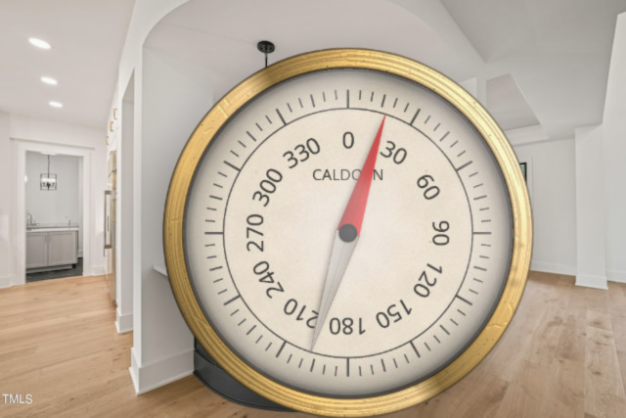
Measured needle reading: 17.5 °
